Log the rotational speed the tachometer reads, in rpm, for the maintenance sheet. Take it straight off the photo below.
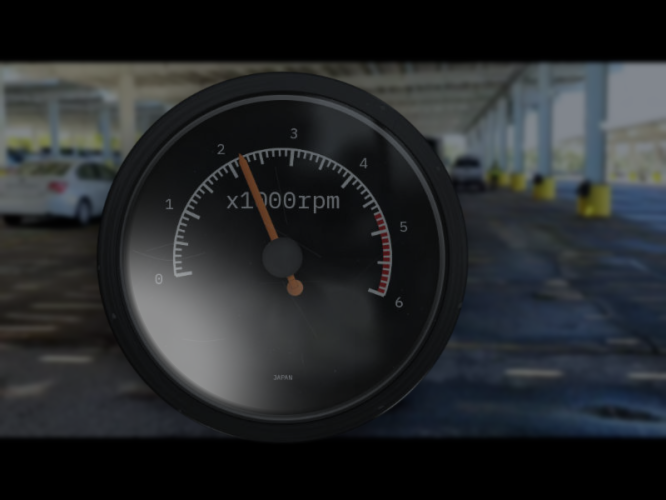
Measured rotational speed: 2200 rpm
